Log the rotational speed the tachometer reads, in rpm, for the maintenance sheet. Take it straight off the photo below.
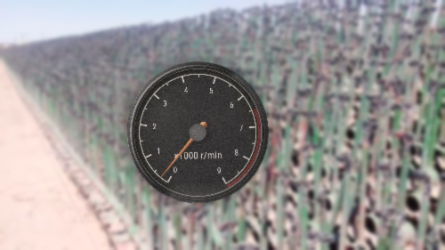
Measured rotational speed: 250 rpm
